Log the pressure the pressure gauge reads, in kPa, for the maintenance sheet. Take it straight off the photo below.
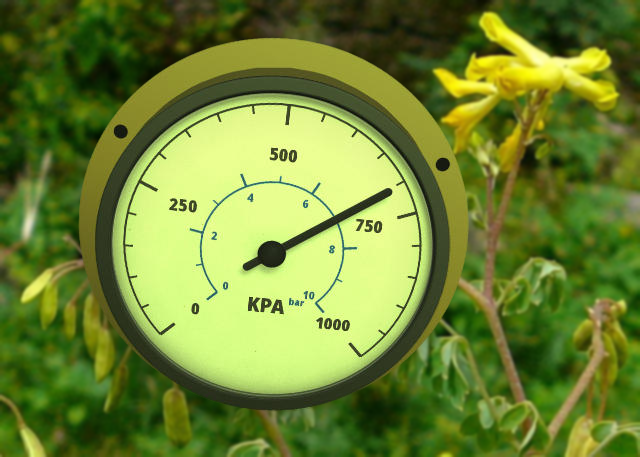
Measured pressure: 700 kPa
